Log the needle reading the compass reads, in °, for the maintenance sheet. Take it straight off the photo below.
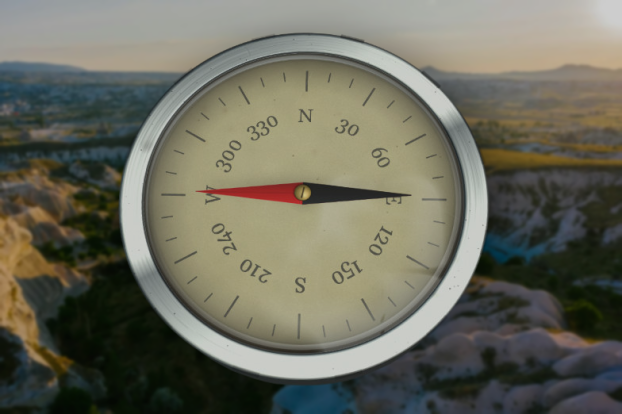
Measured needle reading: 270 °
